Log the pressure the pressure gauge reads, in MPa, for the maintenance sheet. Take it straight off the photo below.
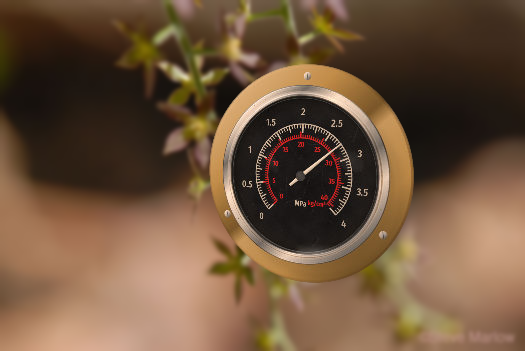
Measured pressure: 2.75 MPa
